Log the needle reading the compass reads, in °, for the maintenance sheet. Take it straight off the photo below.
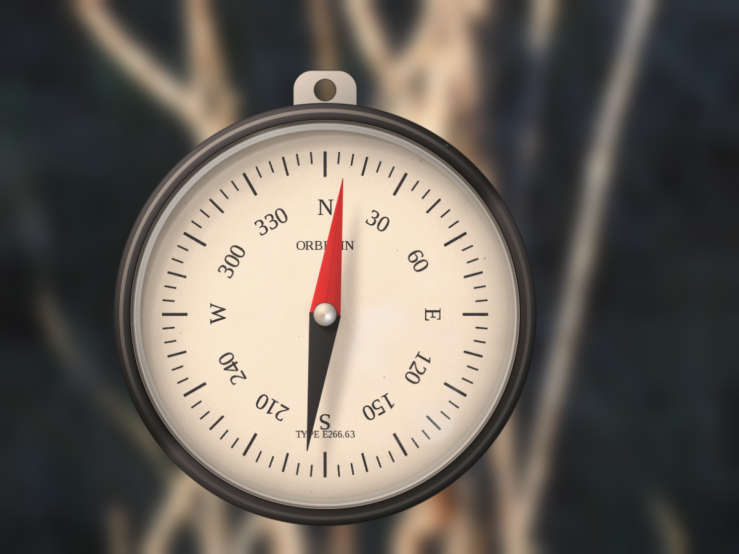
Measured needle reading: 7.5 °
